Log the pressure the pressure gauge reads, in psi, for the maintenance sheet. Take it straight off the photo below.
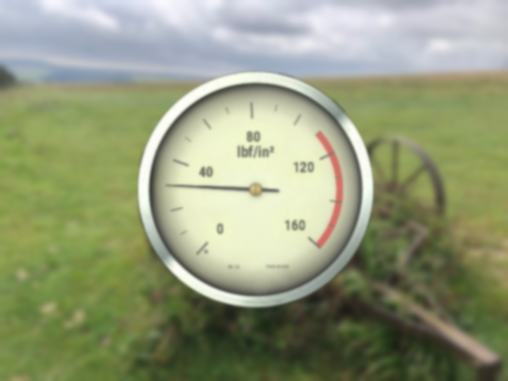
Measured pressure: 30 psi
